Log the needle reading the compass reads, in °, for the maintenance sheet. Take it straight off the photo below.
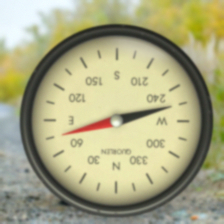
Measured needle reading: 75 °
